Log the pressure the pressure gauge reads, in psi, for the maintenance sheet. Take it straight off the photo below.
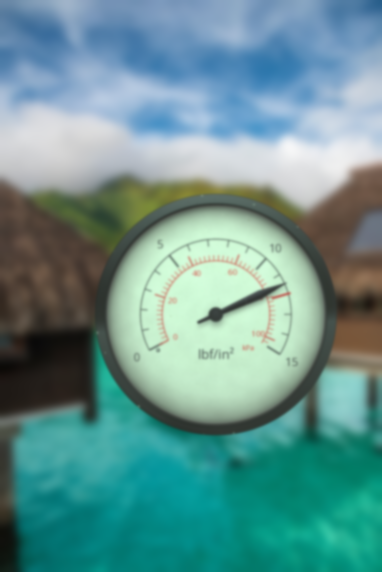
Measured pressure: 11.5 psi
